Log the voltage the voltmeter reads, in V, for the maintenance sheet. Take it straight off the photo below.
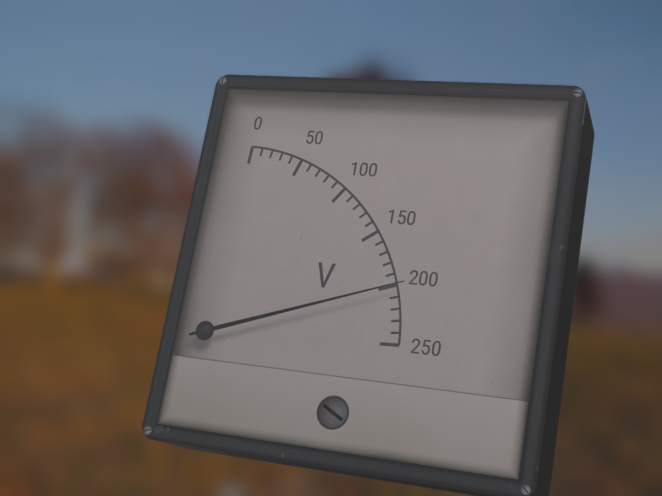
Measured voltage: 200 V
